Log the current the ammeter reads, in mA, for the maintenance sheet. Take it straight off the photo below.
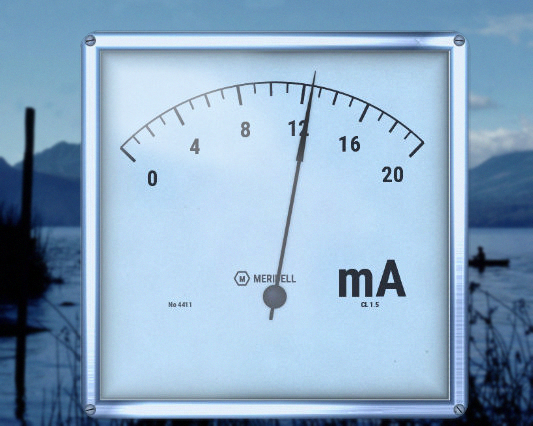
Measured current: 12.5 mA
